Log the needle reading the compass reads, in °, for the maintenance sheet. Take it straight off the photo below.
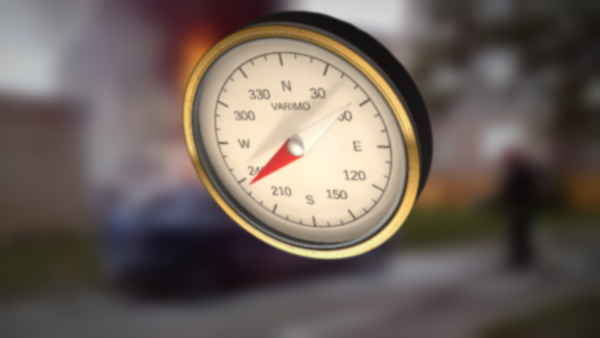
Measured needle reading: 235 °
